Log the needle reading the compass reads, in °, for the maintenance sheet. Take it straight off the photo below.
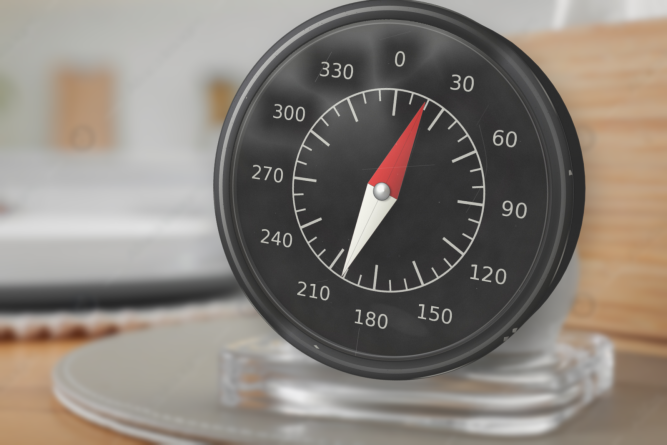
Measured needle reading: 20 °
